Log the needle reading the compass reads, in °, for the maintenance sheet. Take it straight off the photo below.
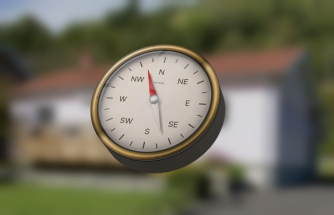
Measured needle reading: 337.5 °
